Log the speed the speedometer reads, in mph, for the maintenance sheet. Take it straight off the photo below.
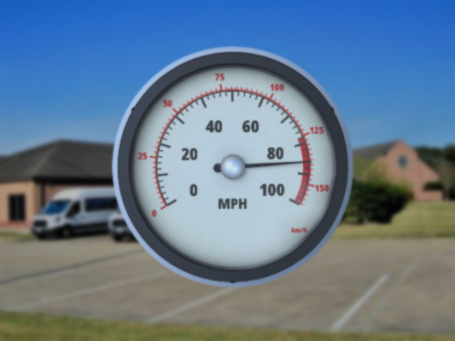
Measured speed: 86 mph
